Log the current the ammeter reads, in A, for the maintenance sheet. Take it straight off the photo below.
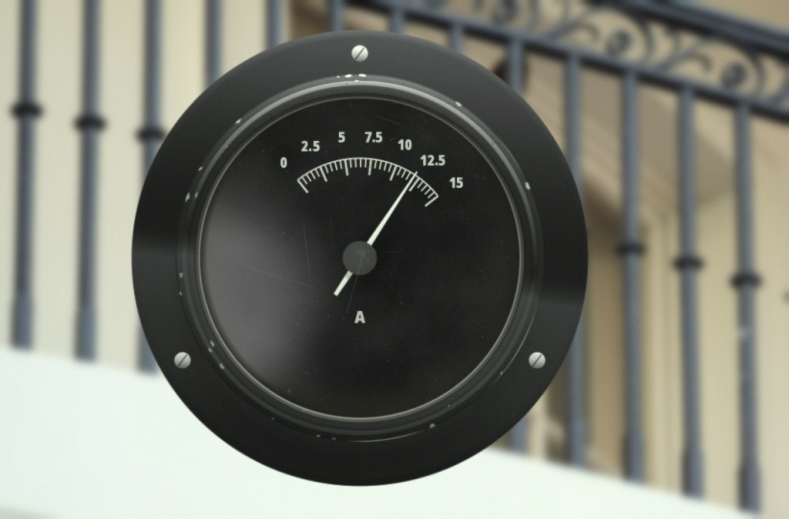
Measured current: 12 A
